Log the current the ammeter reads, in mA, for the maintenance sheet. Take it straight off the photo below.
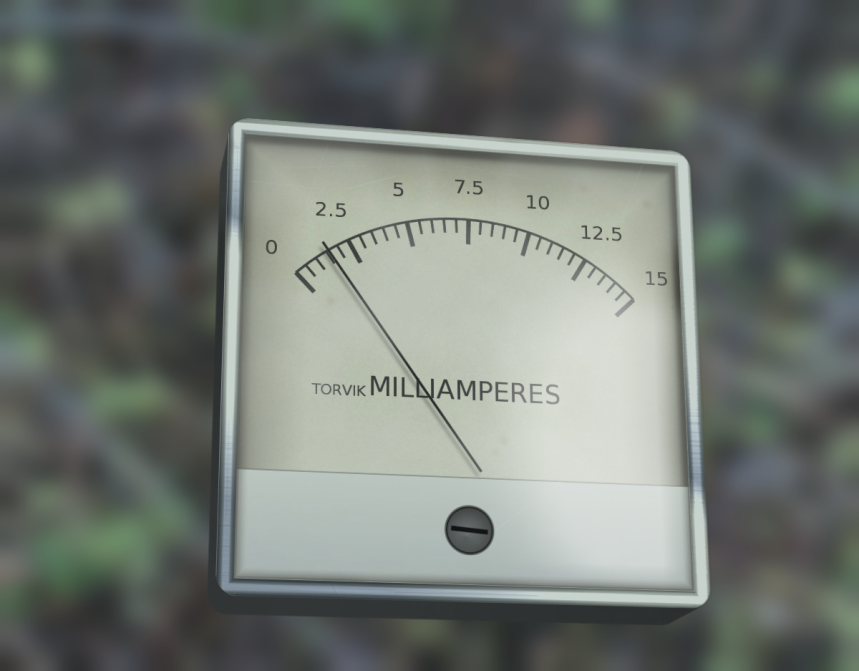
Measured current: 1.5 mA
